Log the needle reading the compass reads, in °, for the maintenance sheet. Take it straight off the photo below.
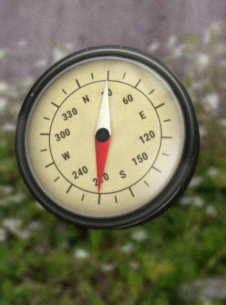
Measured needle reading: 210 °
